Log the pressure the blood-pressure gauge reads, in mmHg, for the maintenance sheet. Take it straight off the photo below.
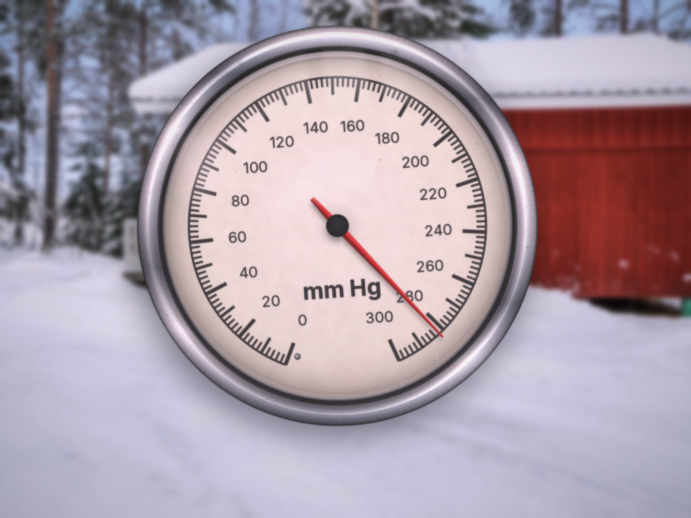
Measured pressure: 282 mmHg
